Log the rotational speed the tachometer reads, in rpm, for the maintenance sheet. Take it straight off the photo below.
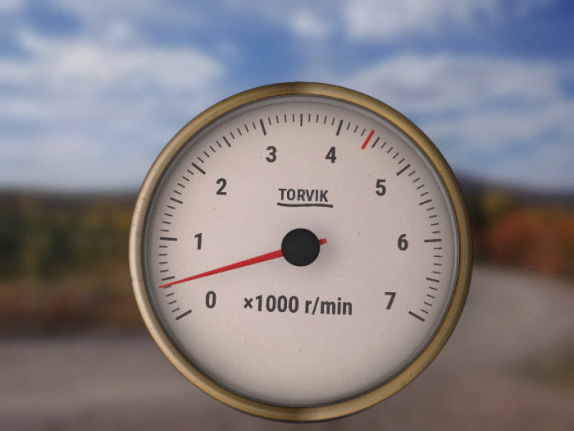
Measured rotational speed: 400 rpm
